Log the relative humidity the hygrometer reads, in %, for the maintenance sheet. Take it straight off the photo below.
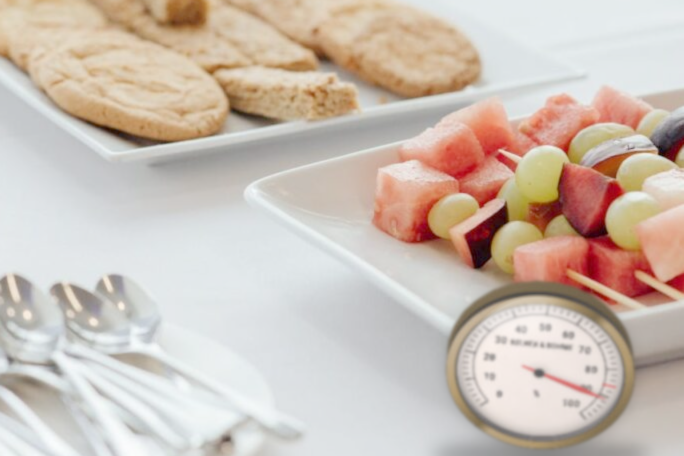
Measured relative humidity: 90 %
